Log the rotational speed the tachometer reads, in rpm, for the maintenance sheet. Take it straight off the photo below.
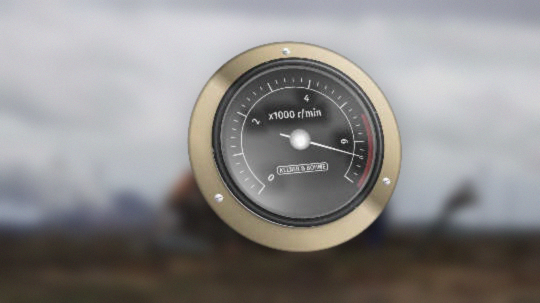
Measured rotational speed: 6400 rpm
